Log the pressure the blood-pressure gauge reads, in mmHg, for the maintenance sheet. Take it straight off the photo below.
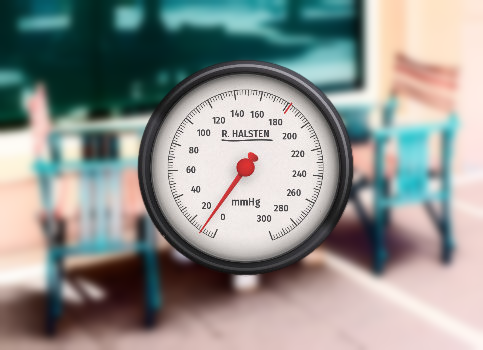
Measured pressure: 10 mmHg
